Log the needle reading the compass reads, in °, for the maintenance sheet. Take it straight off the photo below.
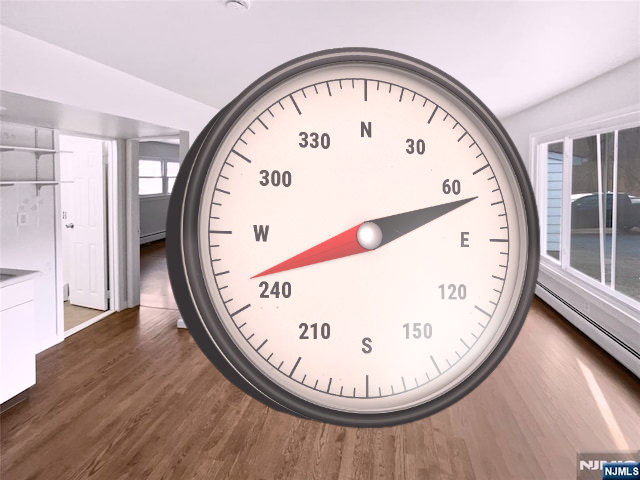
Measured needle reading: 250 °
